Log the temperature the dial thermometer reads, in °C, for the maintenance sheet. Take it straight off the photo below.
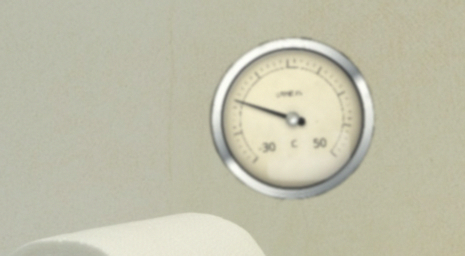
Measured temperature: -10 °C
